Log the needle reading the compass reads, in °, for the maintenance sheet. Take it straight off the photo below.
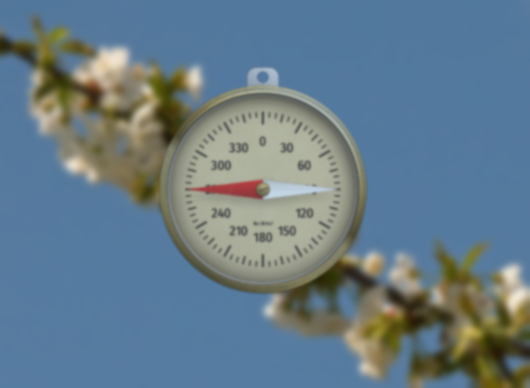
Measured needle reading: 270 °
